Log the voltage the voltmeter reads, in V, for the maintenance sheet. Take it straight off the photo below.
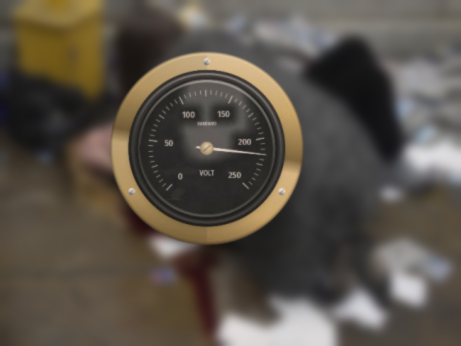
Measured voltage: 215 V
